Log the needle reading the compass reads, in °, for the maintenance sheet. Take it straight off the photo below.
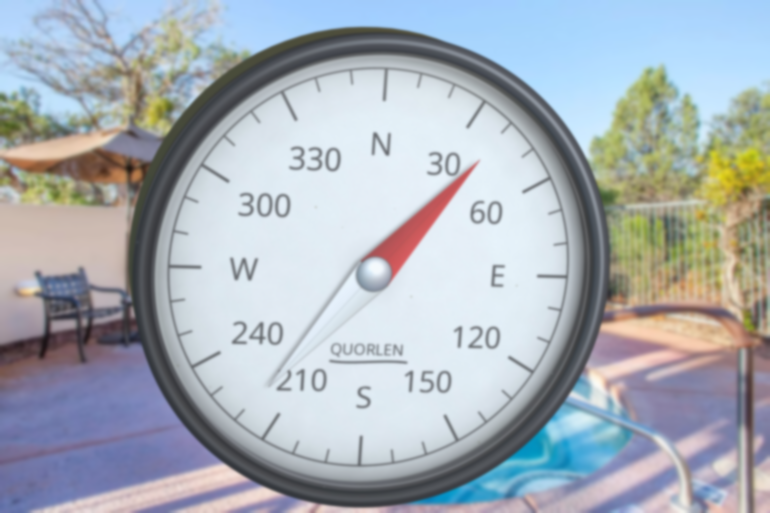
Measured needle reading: 40 °
